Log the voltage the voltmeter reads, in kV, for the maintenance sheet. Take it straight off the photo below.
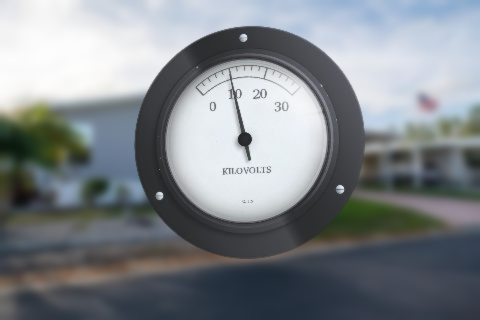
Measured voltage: 10 kV
